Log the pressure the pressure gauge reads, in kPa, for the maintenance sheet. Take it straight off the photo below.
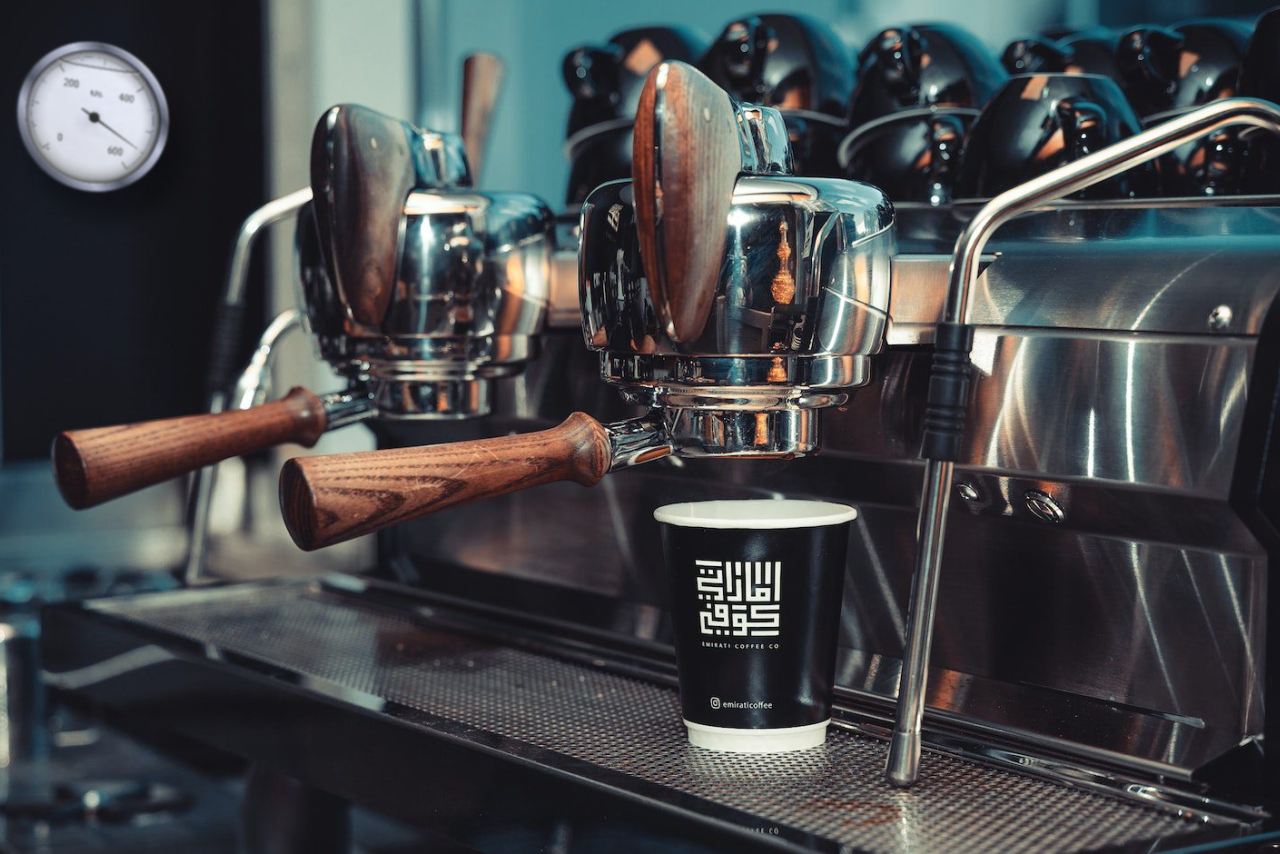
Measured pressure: 550 kPa
